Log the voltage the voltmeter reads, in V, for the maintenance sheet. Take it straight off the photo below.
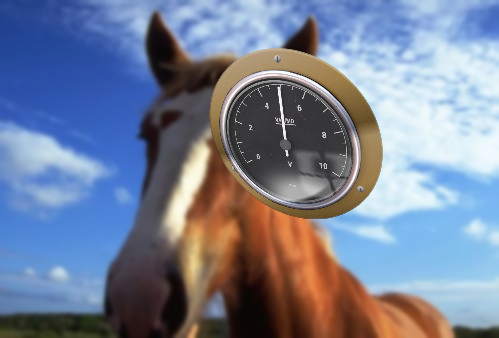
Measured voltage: 5 V
